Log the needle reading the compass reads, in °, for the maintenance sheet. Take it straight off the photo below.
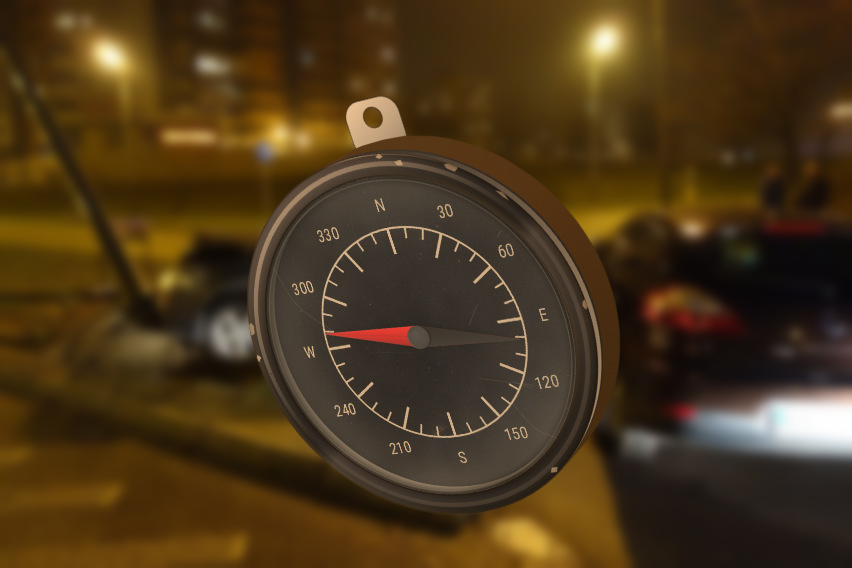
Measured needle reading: 280 °
